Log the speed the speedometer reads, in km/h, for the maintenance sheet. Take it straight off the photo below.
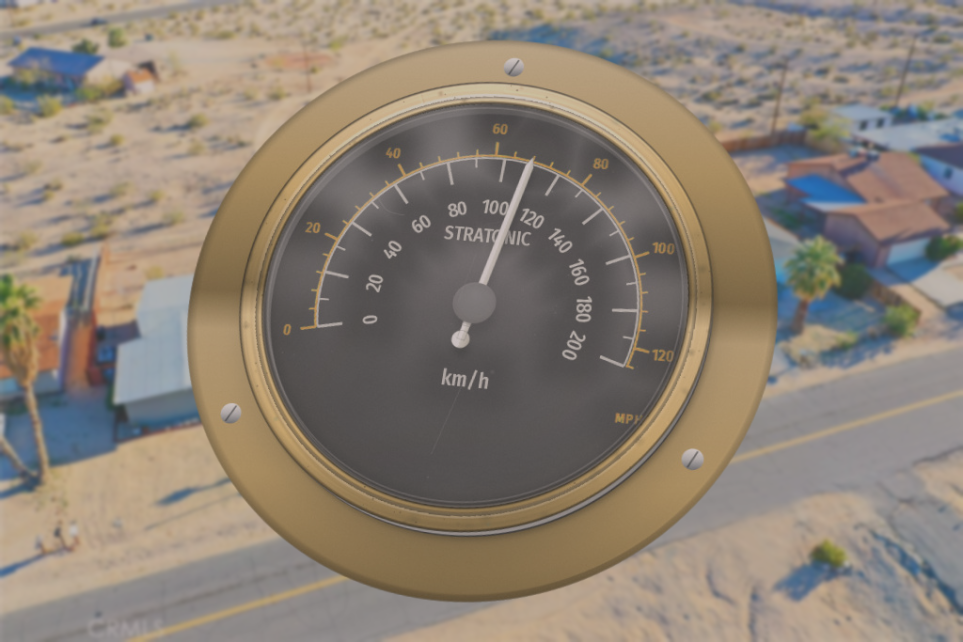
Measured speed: 110 km/h
